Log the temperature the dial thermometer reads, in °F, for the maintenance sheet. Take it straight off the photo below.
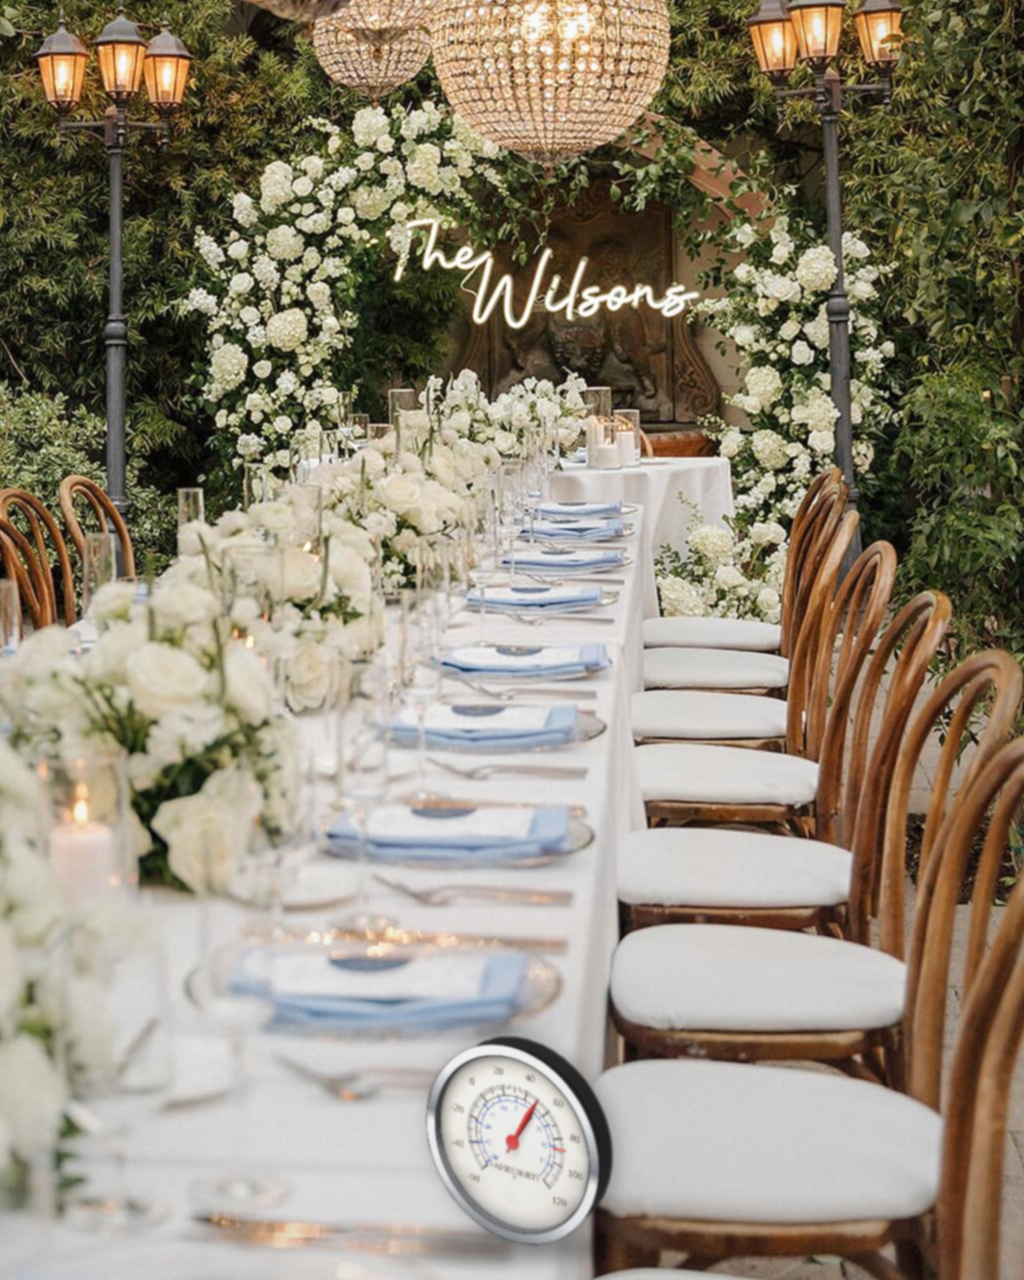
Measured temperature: 50 °F
